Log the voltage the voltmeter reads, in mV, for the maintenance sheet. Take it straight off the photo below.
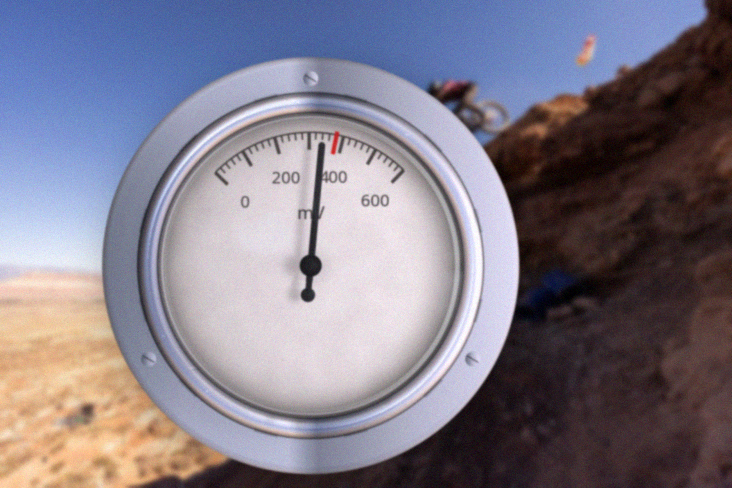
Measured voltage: 340 mV
